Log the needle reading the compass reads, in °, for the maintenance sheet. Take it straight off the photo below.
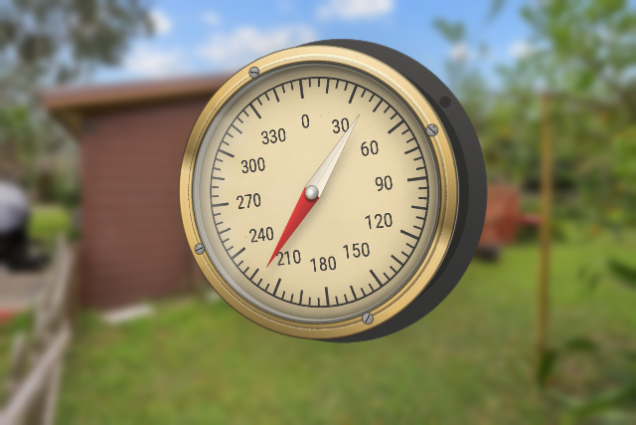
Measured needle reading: 220 °
